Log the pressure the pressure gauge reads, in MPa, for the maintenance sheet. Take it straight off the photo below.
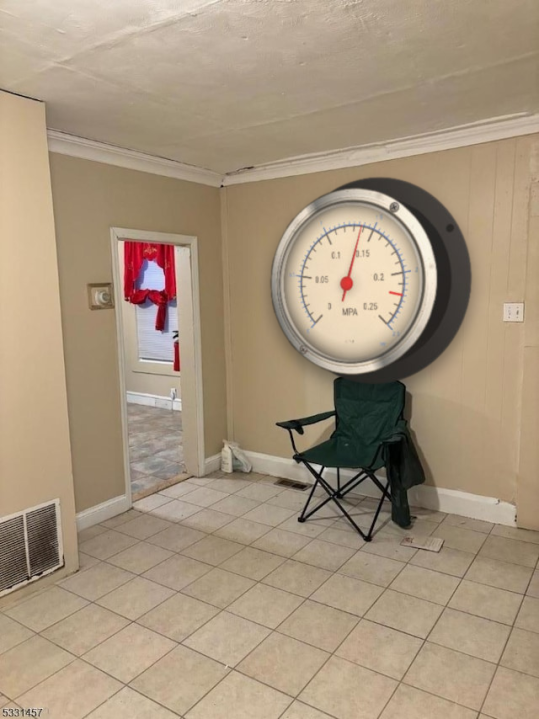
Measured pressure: 0.14 MPa
